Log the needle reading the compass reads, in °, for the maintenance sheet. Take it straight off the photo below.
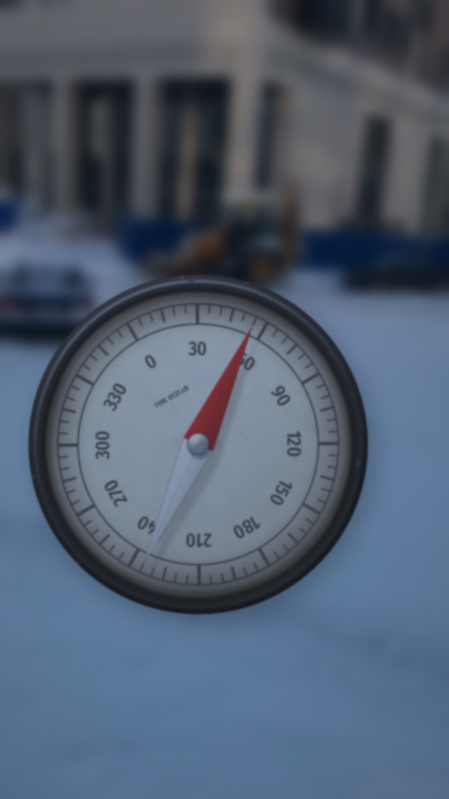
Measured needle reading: 55 °
